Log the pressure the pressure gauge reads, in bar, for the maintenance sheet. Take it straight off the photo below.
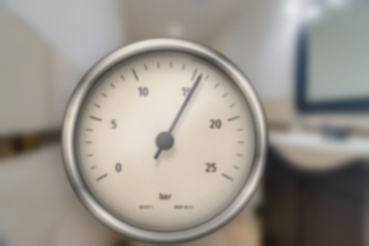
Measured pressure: 15.5 bar
